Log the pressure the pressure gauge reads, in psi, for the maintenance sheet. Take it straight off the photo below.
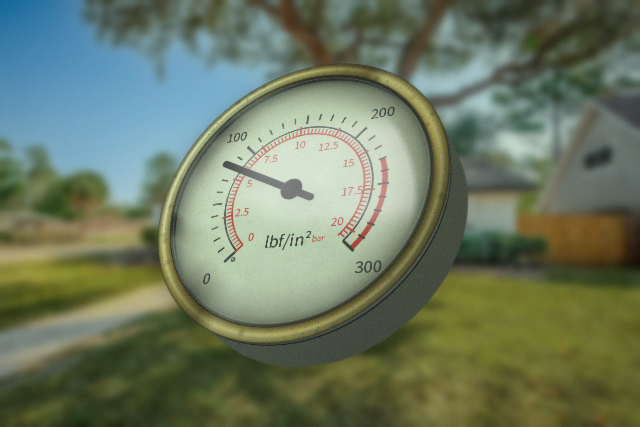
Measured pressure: 80 psi
